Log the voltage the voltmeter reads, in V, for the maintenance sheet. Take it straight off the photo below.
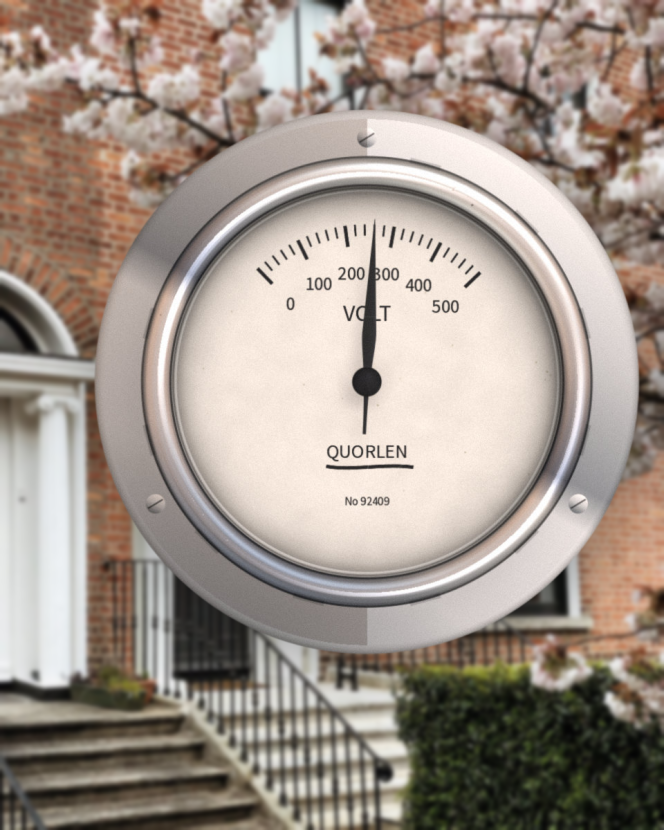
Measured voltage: 260 V
